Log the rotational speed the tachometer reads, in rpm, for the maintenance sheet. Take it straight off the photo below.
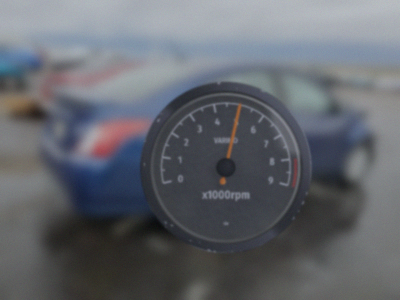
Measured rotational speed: 5000 rpm
